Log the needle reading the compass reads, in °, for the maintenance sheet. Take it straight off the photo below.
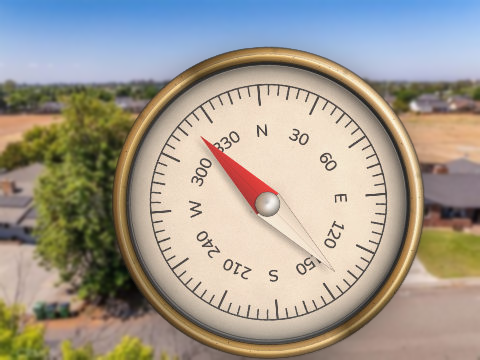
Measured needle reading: 320 °
